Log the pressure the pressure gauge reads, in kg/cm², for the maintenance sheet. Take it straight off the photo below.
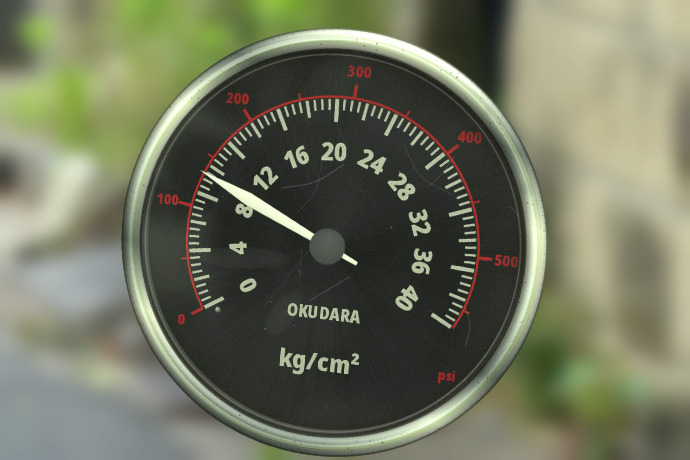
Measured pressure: 9.5 kg/cm²
